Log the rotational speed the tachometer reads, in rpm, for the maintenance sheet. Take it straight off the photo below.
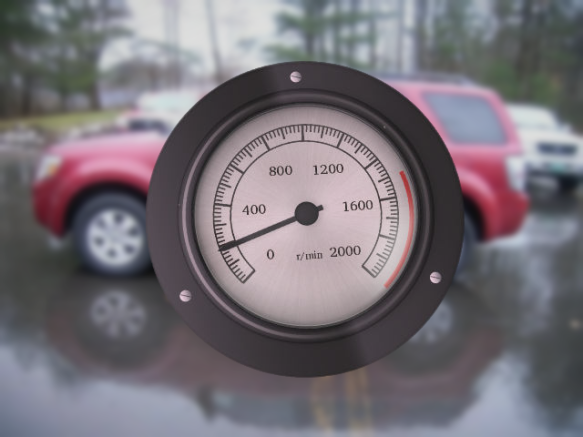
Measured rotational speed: 180 rpm
